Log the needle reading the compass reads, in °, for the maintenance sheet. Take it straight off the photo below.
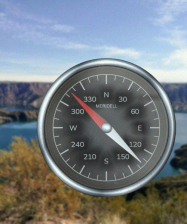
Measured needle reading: 315 °
